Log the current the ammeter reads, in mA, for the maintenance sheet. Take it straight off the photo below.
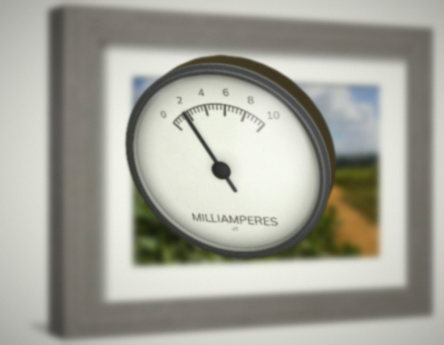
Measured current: 2 mA
